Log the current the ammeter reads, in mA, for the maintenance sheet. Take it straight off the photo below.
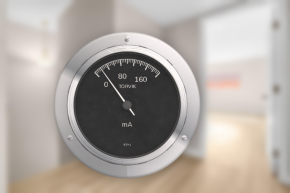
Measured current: 20 mA
